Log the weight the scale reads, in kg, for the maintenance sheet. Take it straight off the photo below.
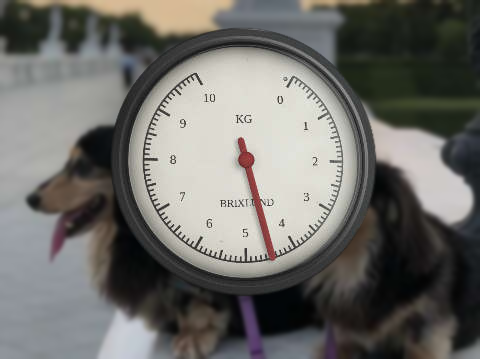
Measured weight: 4.5 kg
